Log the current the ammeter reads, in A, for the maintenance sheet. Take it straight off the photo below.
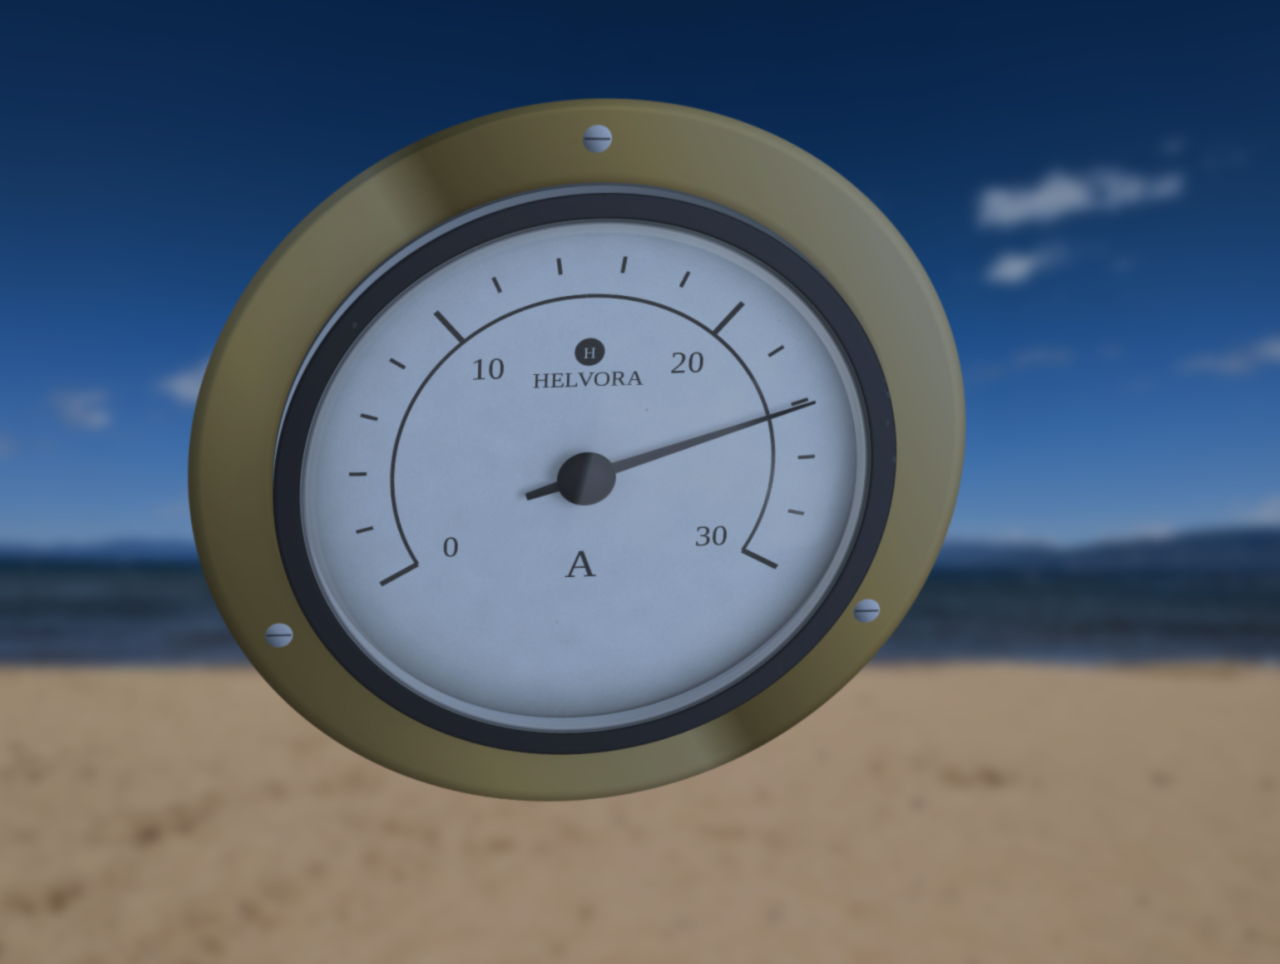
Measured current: 24 A
